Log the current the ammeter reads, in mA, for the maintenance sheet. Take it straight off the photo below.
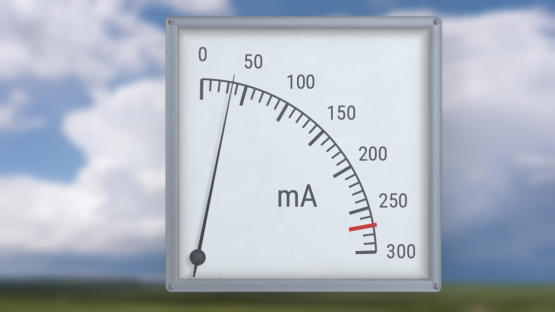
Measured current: 35 mA
